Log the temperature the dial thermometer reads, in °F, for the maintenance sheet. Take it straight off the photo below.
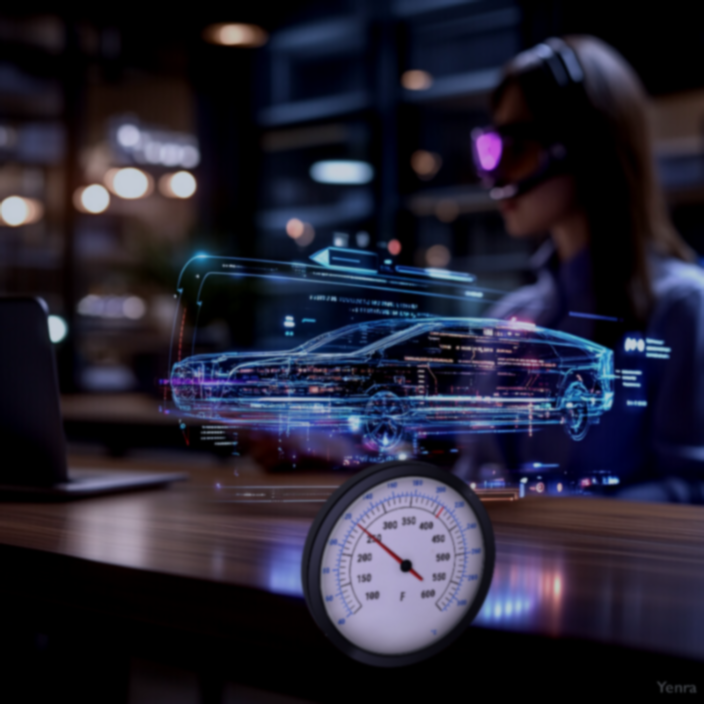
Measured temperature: 250 °F
